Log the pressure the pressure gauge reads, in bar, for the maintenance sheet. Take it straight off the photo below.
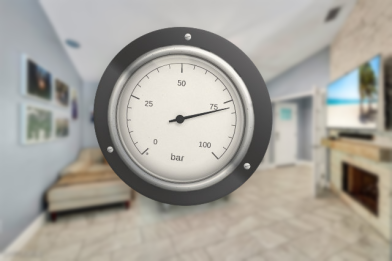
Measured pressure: 77.5 bar
